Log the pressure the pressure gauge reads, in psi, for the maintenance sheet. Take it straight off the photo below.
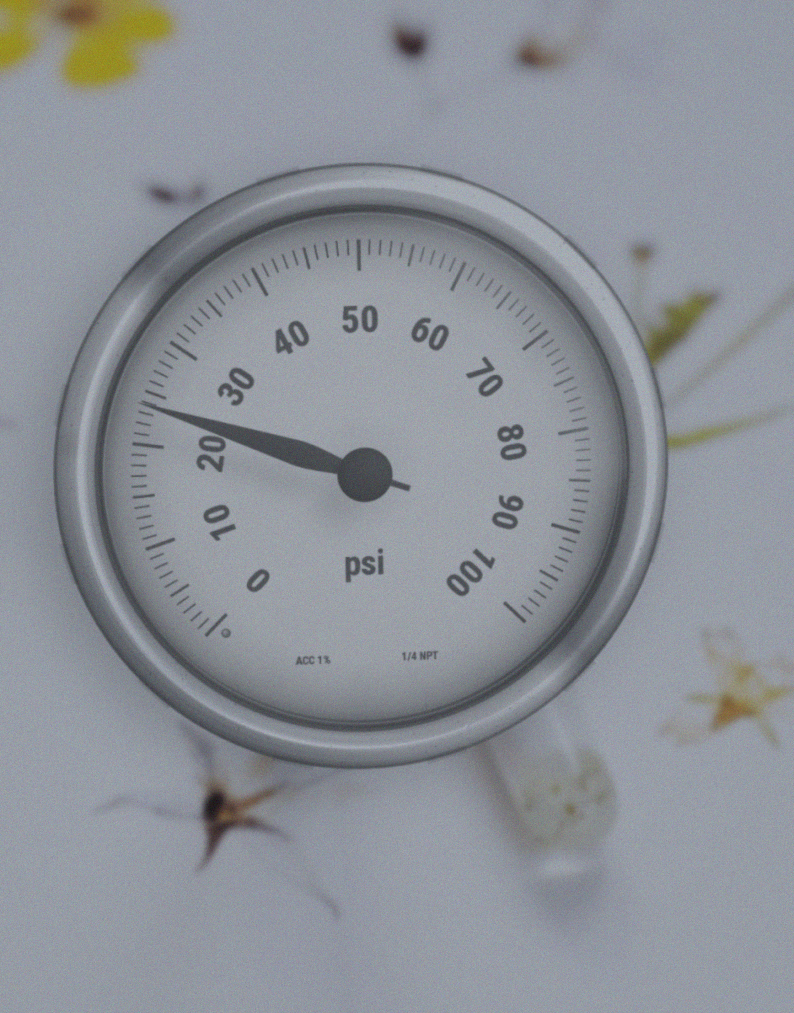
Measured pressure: 24 psi
